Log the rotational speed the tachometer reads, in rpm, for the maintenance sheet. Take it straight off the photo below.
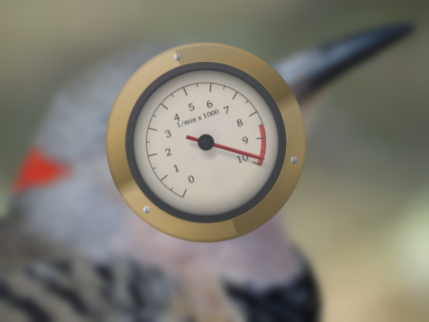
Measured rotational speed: 9750 rpm
